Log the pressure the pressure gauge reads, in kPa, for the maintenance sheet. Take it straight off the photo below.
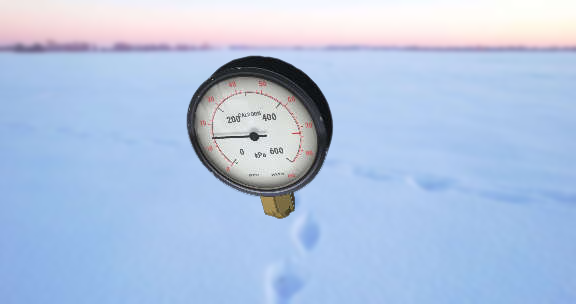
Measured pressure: 100 kPa
